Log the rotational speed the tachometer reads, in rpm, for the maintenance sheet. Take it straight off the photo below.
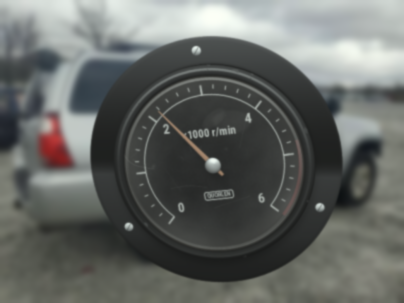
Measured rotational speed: 2200 rpm
